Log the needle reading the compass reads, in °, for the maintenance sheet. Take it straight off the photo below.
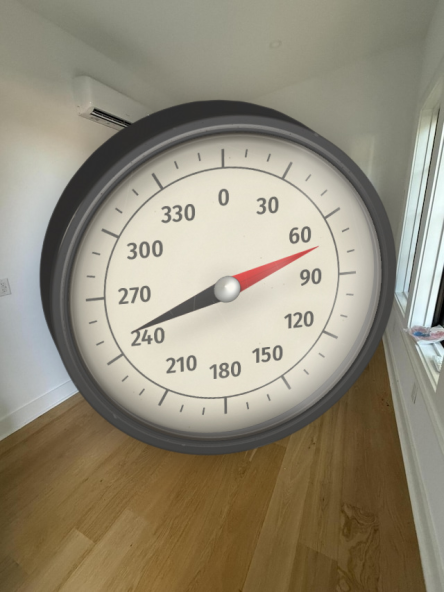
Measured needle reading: 70 °
